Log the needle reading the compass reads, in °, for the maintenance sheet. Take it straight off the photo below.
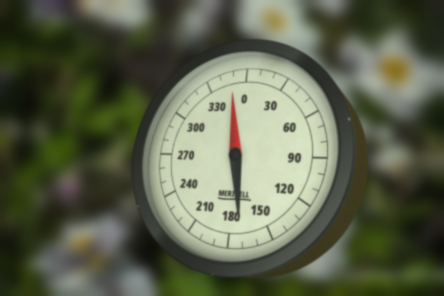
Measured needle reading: 350 °
